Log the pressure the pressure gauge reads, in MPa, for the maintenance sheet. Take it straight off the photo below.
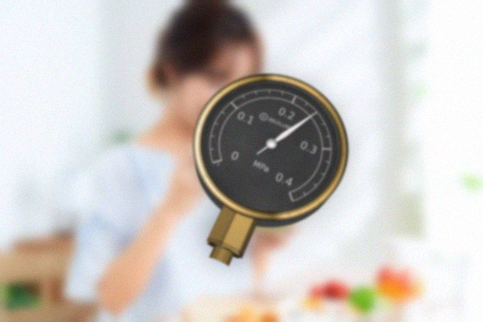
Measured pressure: 0.24 MPa
